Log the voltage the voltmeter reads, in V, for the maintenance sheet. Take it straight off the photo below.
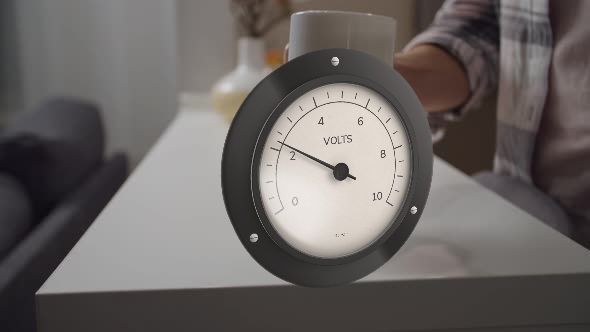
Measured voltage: 2.25 V
